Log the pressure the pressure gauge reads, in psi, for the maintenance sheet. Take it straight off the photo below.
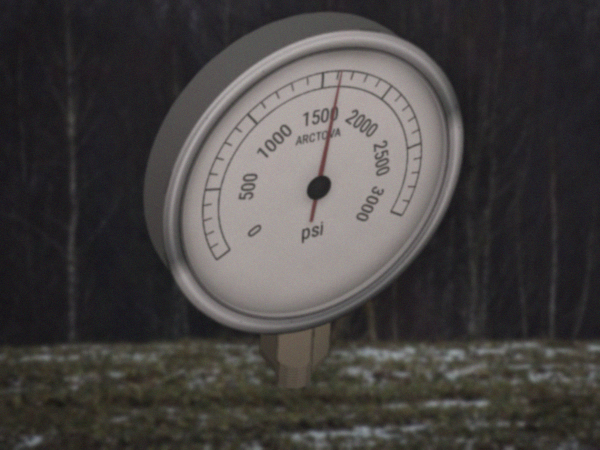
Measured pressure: 1600 psi
